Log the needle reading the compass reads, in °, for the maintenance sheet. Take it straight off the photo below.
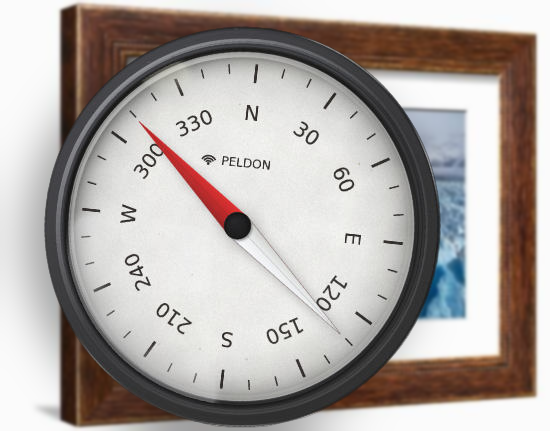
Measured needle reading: 310 °
